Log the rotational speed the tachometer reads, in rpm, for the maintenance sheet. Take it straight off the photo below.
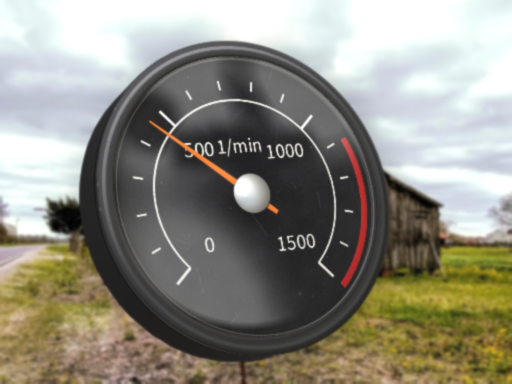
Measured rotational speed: 450 rpm
